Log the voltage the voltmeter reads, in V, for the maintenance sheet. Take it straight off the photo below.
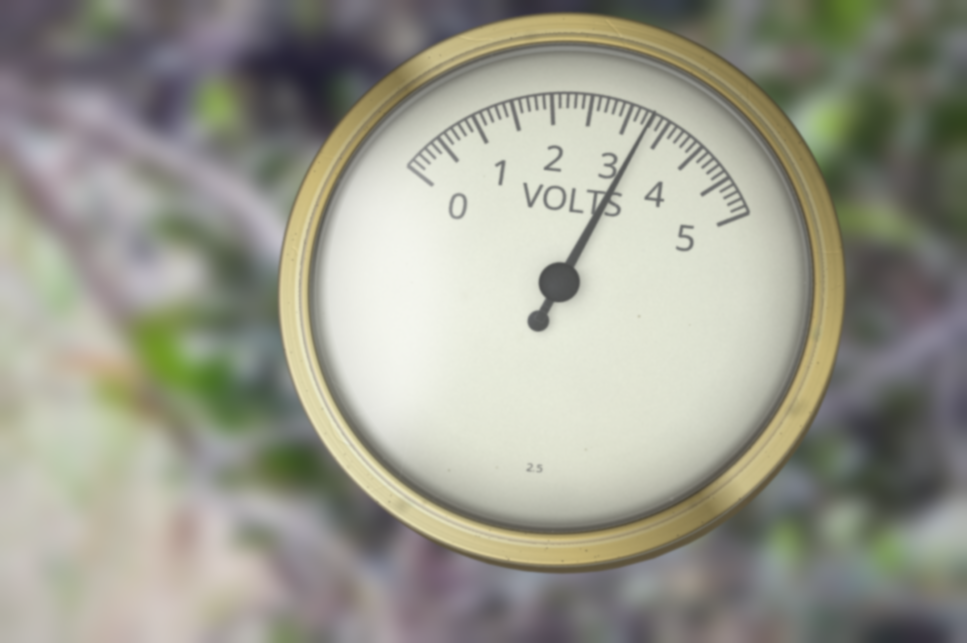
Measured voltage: 3.3 V
